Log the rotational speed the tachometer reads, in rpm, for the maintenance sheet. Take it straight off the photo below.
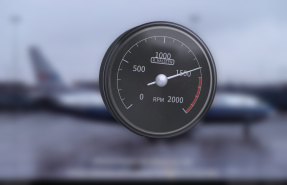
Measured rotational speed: 1500 rpm
